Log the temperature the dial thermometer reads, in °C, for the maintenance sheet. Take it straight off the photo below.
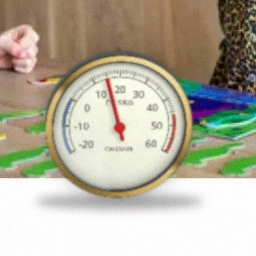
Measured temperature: 15 °C
